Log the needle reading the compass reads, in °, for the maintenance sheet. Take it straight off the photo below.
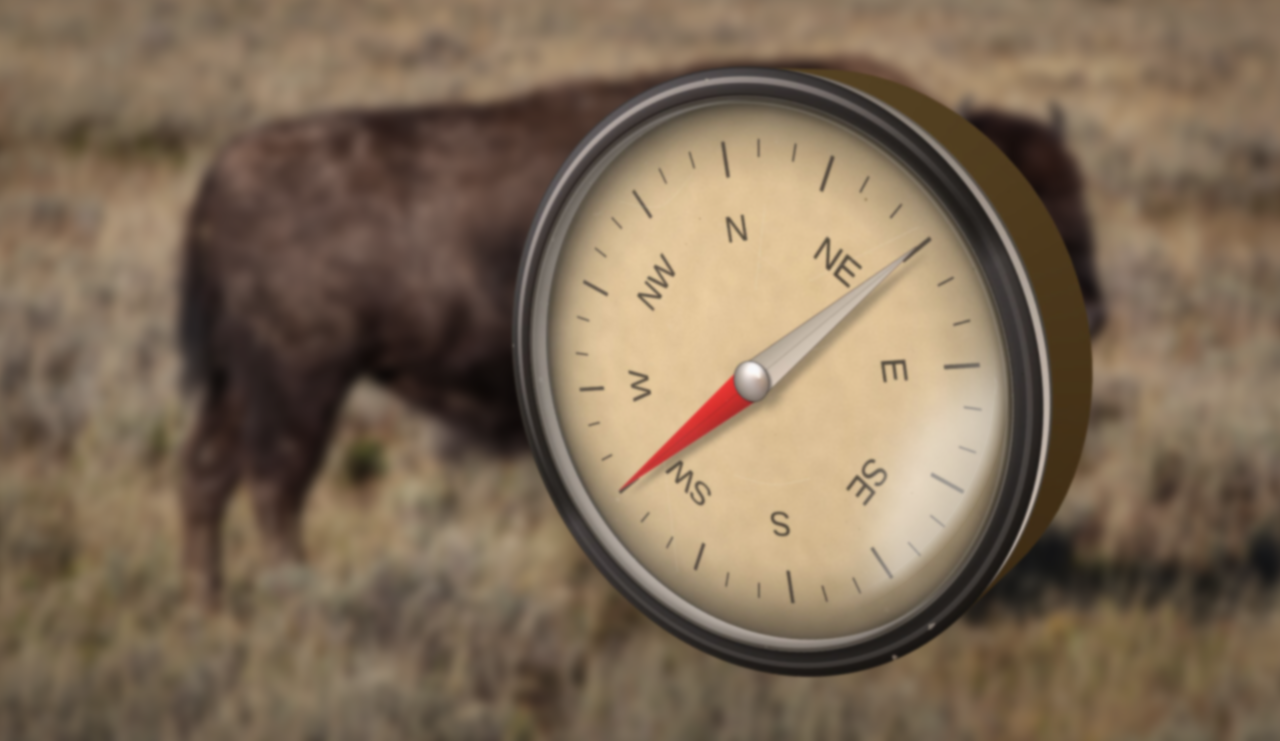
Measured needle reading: 240 °
